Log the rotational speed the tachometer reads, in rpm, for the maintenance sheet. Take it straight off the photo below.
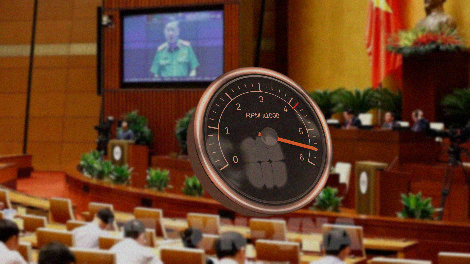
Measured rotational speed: 5600 rpm
